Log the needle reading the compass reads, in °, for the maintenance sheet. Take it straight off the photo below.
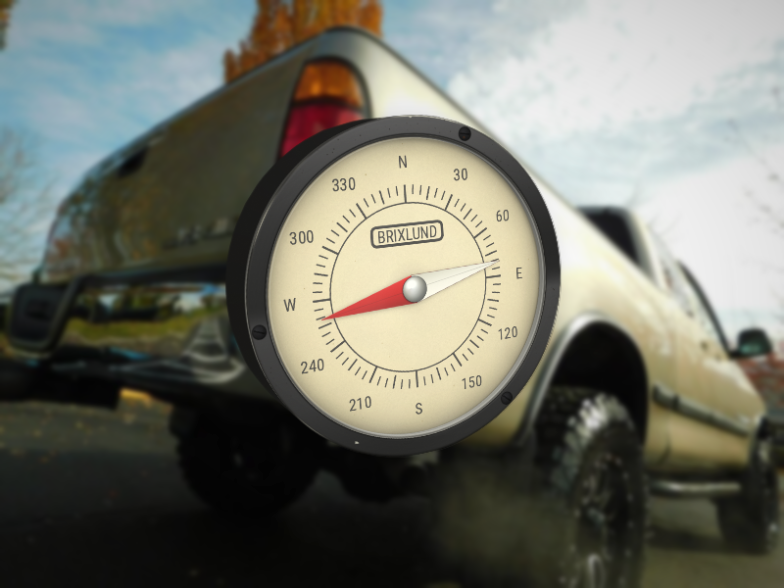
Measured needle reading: 260 °
